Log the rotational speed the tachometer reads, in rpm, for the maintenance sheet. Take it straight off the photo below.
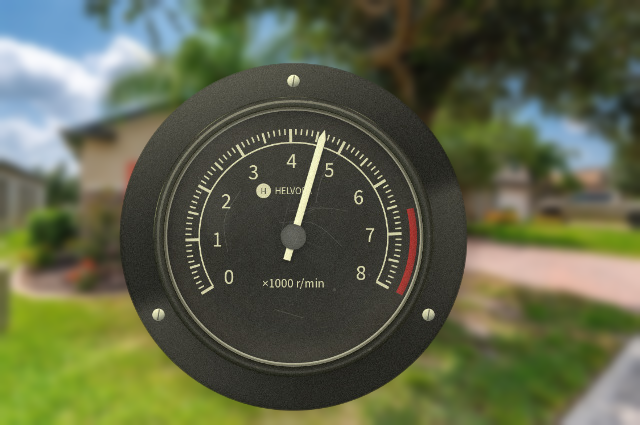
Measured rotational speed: 4600 rpm
